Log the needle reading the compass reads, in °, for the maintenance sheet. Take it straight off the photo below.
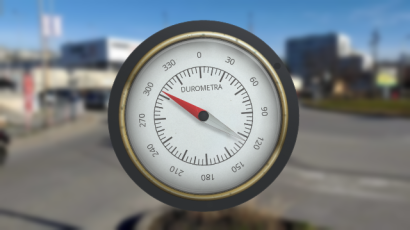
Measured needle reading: 305 °
